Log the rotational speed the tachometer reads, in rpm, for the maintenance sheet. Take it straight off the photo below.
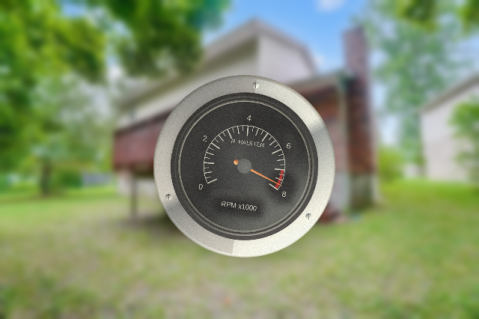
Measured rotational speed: 7750 rpm
